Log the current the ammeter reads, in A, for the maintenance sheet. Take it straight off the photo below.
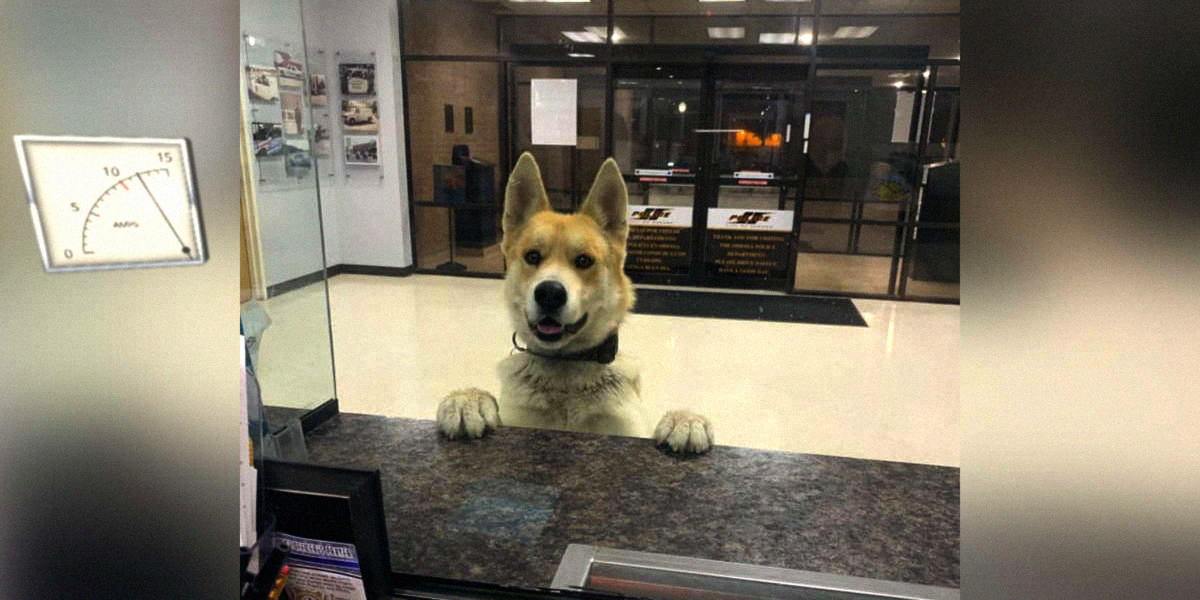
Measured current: 12 A
